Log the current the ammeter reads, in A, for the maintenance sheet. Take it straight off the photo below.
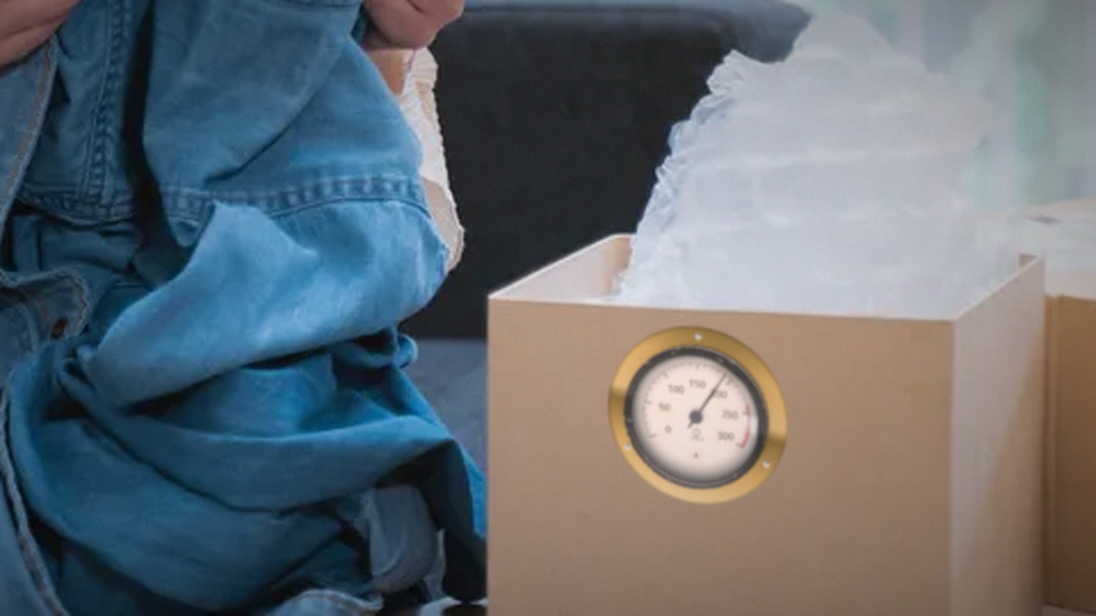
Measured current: 190 A
